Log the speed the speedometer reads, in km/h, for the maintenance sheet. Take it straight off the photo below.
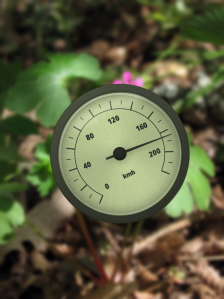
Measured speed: 185 km/h
